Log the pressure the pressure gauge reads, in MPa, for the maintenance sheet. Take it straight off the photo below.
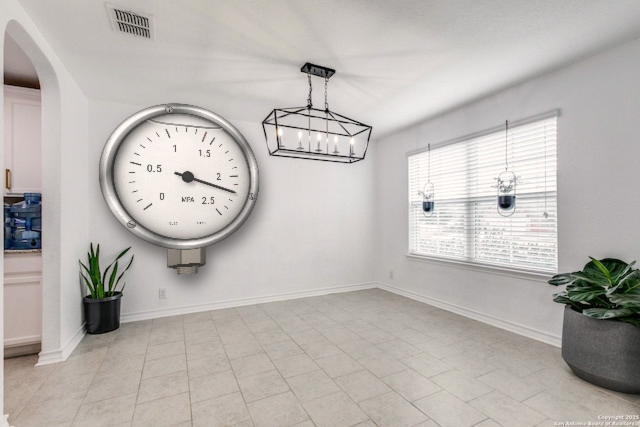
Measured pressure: 2.2 MPa
